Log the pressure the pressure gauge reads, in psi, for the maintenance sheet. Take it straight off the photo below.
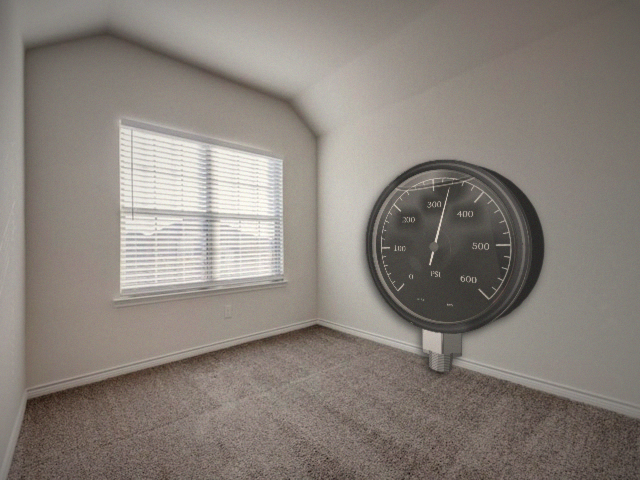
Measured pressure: 340 psi
